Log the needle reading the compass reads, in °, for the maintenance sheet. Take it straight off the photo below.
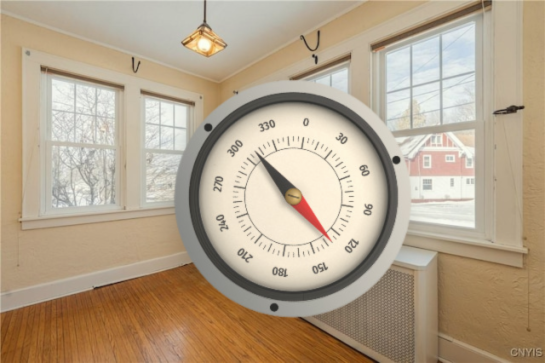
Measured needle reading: 130 °
